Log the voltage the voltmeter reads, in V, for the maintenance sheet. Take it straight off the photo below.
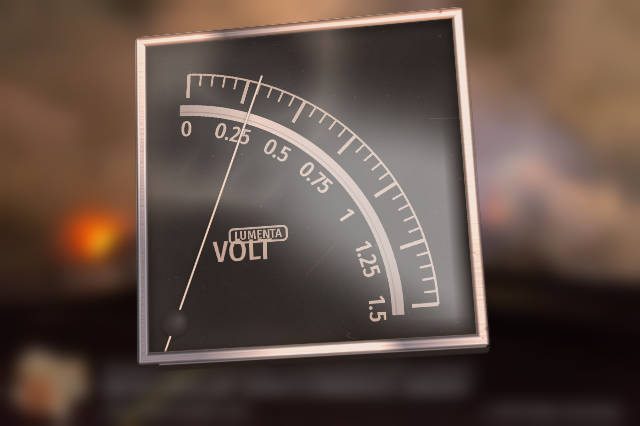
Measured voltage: 0.3 V
